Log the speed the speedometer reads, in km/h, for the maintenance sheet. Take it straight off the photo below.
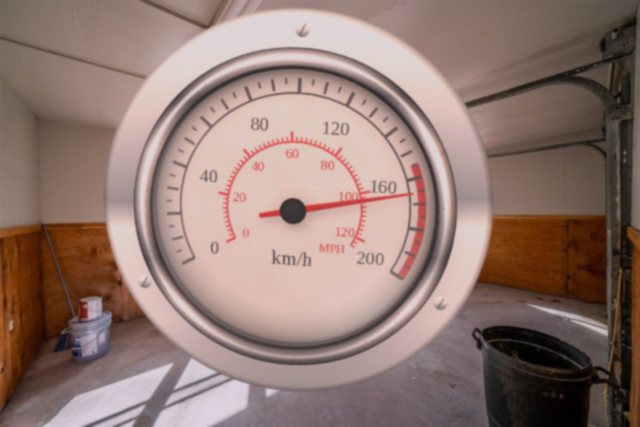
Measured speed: 165 km/h
